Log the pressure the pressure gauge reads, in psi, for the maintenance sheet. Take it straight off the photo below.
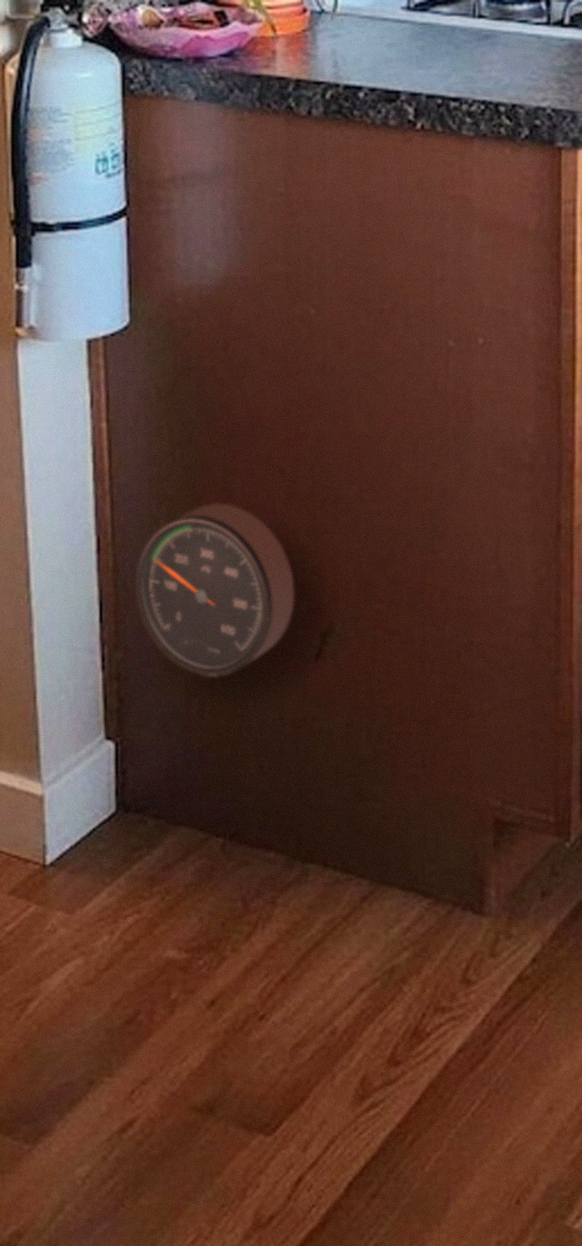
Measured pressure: 150 psi
